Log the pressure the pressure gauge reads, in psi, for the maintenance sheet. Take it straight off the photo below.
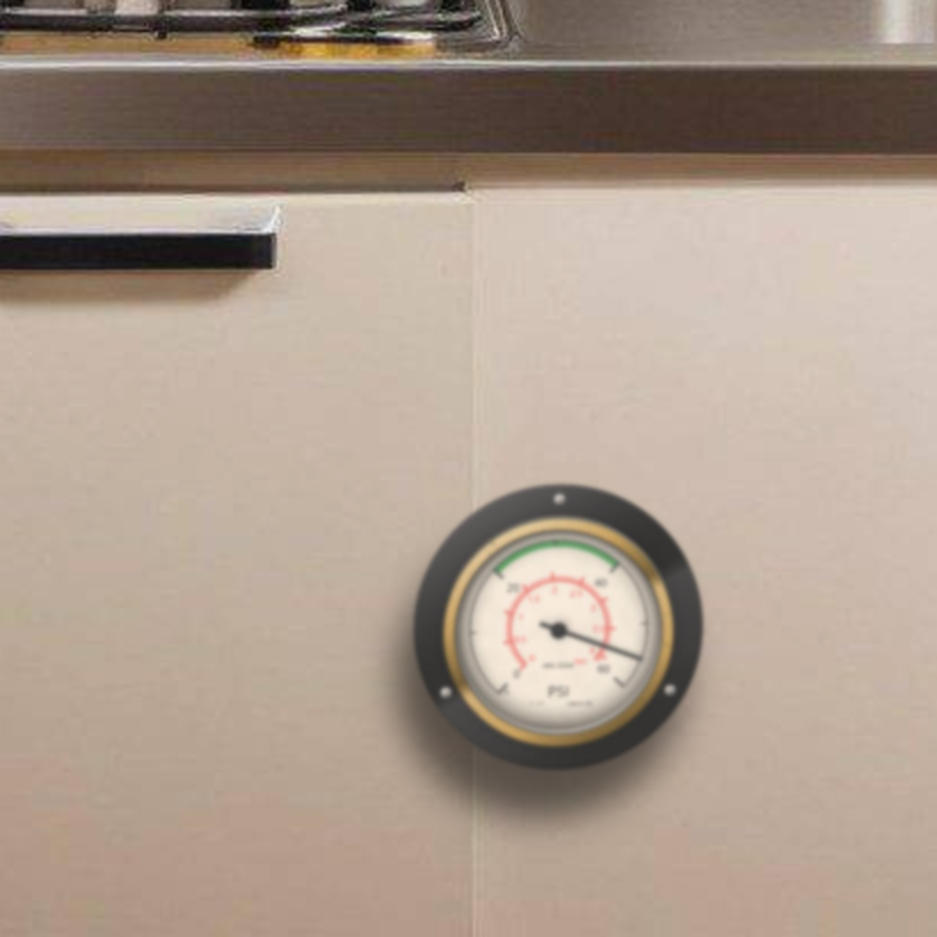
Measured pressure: 55 psi
